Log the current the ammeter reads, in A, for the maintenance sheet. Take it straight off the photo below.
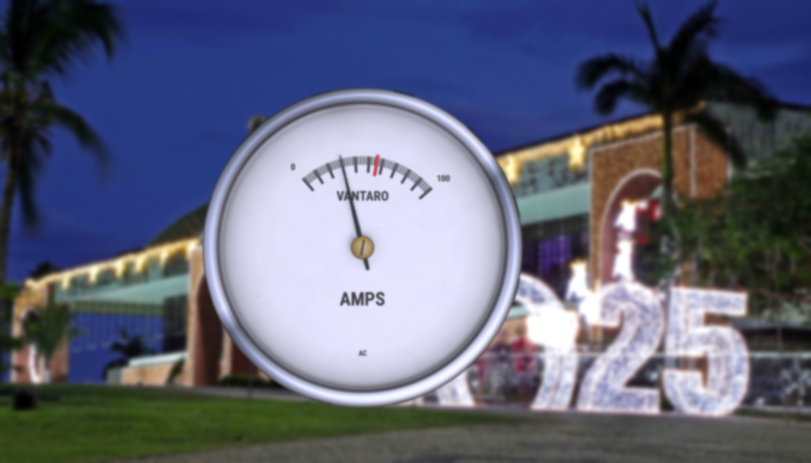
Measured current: 30 A
